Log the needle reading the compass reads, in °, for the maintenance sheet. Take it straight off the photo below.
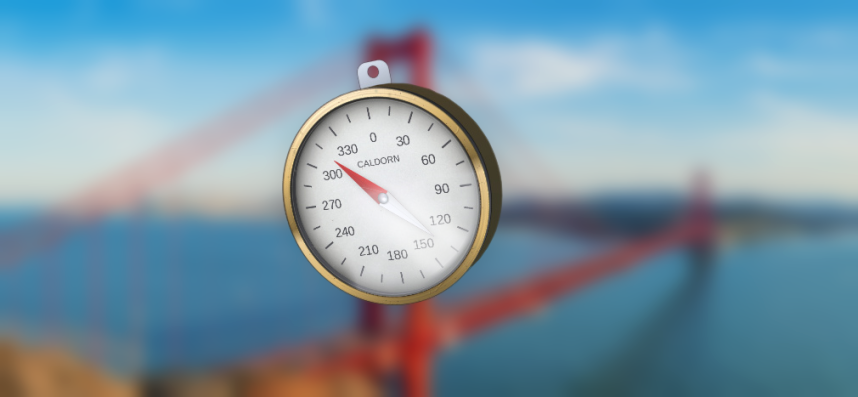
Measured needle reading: 315 °
